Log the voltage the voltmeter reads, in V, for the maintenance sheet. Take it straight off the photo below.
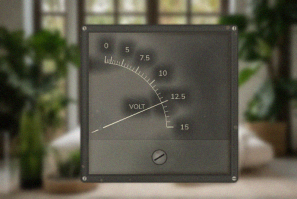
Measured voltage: 12.5 V
